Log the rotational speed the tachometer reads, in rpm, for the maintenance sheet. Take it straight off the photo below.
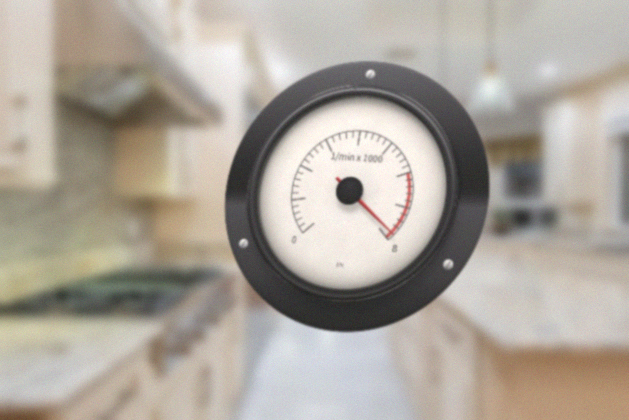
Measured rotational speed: 7800 rpm
